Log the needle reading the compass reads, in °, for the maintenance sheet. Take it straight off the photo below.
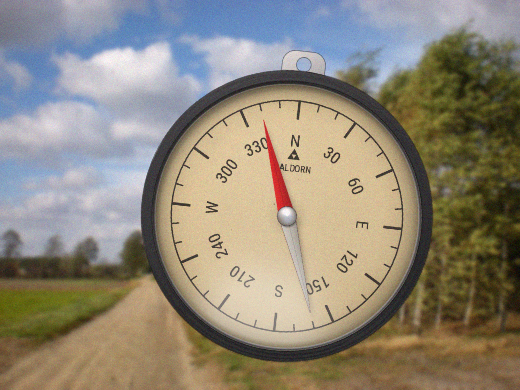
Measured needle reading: 340 °
